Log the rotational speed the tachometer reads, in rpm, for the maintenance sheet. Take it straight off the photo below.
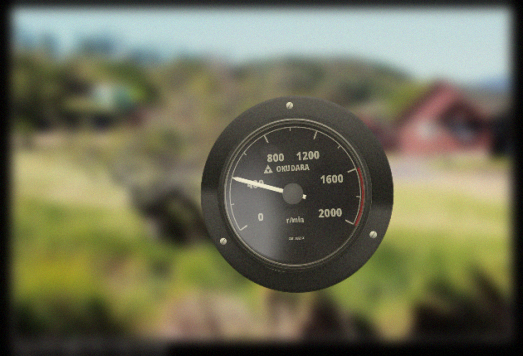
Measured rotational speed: 400 rpm
